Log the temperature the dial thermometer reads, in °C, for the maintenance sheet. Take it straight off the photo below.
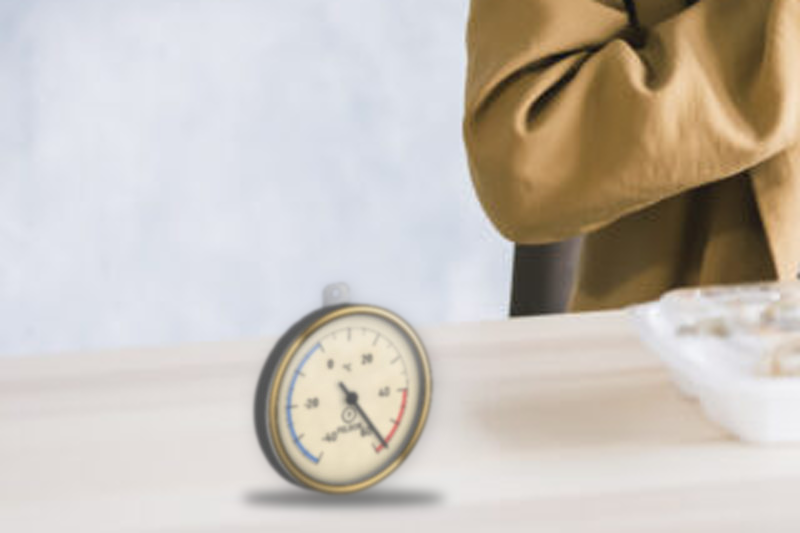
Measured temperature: 57.5 °C
